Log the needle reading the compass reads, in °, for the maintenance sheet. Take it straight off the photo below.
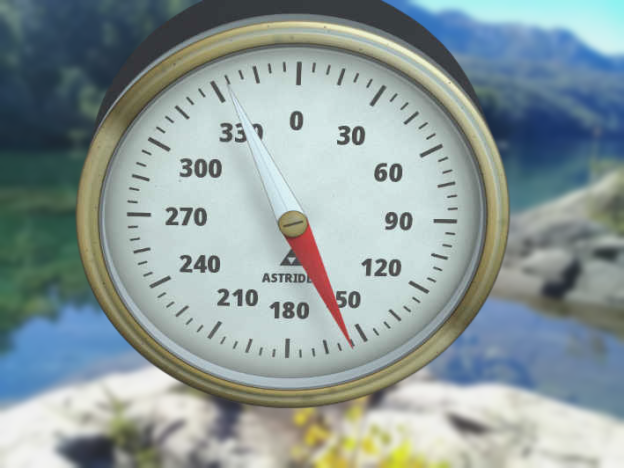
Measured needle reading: 155 °
